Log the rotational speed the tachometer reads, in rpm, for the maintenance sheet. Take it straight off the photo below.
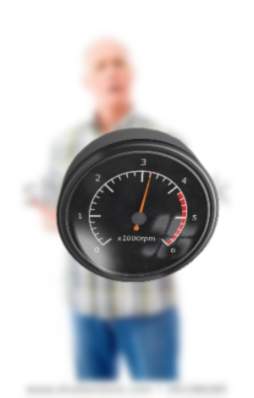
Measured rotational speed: 3200 rpm
